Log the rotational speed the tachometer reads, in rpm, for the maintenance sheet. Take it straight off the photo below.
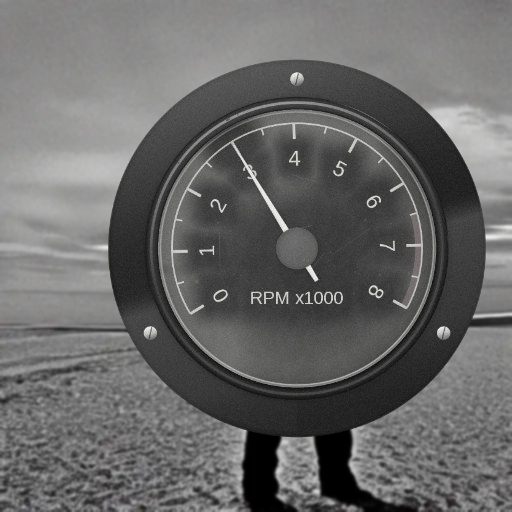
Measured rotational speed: 3000 rpm
